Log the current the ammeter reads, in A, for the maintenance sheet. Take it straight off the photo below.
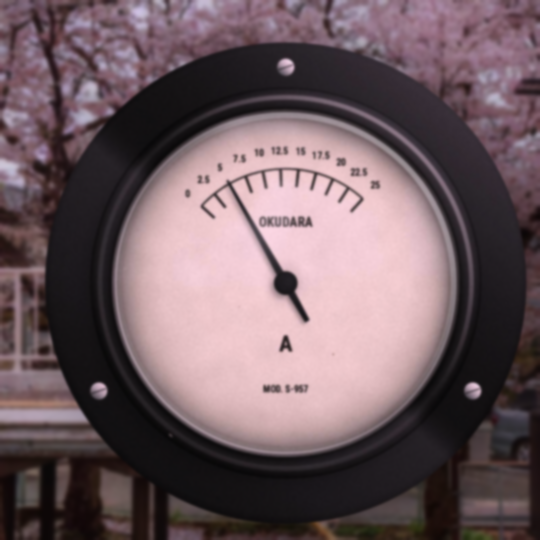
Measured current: 5 A
